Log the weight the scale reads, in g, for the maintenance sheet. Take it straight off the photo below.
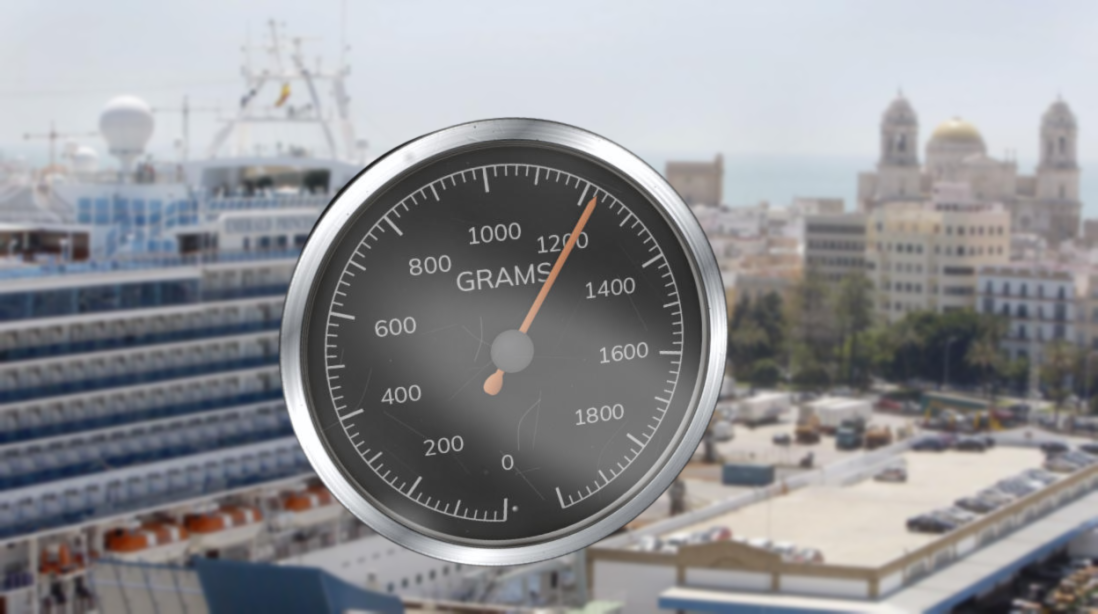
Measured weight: 1220 g
